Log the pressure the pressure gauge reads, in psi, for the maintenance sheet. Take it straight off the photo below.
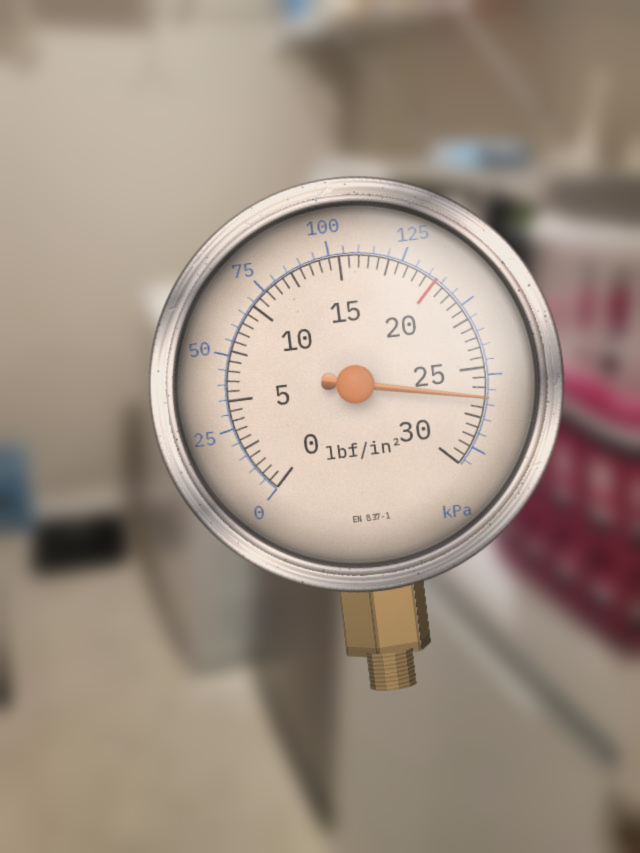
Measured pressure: 26.5 psi
